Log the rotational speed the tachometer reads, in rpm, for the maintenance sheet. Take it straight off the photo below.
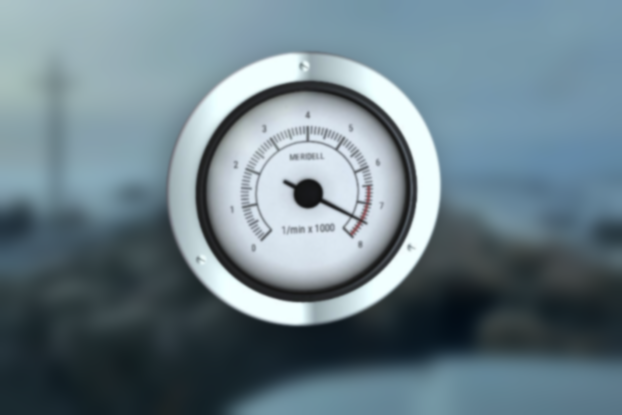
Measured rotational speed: 7500 rpm
